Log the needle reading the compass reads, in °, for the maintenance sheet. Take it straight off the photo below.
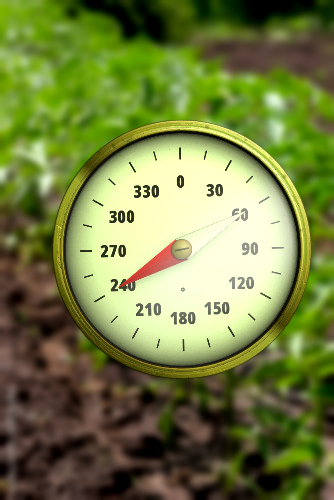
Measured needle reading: 240 °
